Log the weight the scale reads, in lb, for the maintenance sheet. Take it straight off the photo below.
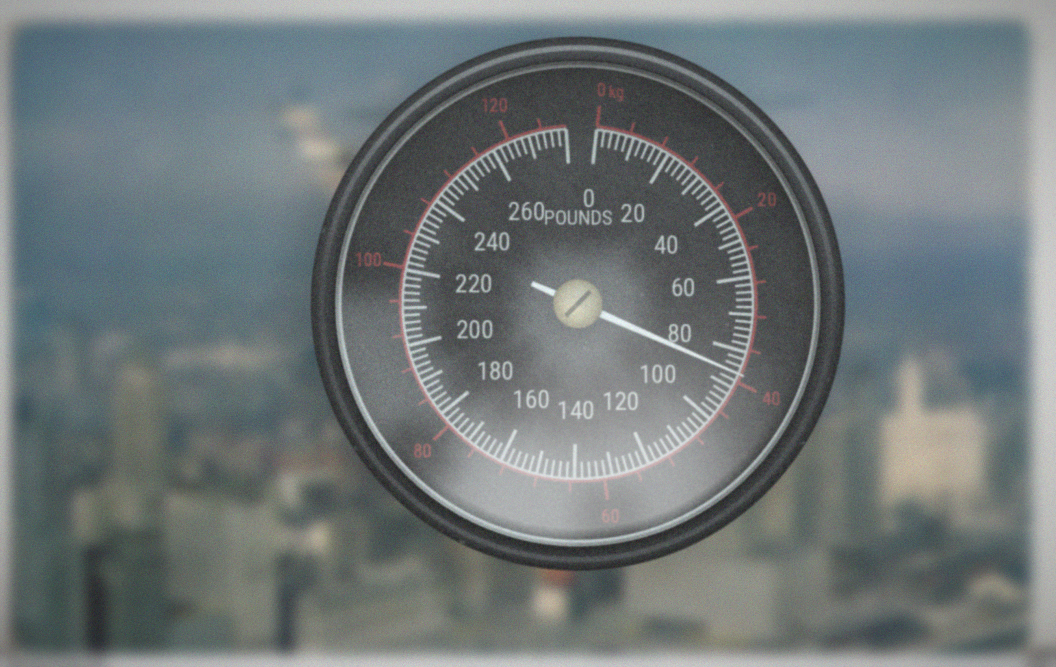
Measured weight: 86 lb
